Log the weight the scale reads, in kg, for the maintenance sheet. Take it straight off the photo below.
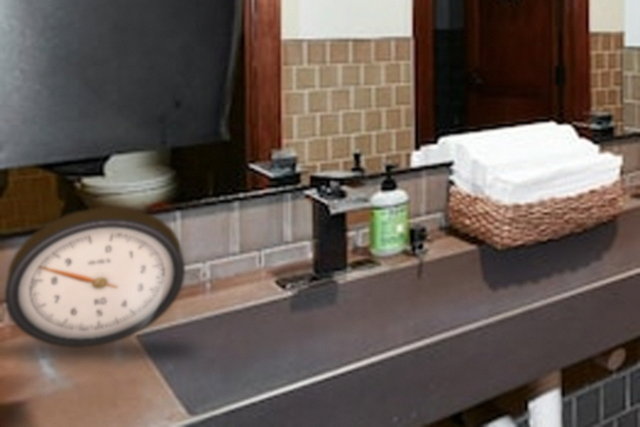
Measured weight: 8.5 kg
